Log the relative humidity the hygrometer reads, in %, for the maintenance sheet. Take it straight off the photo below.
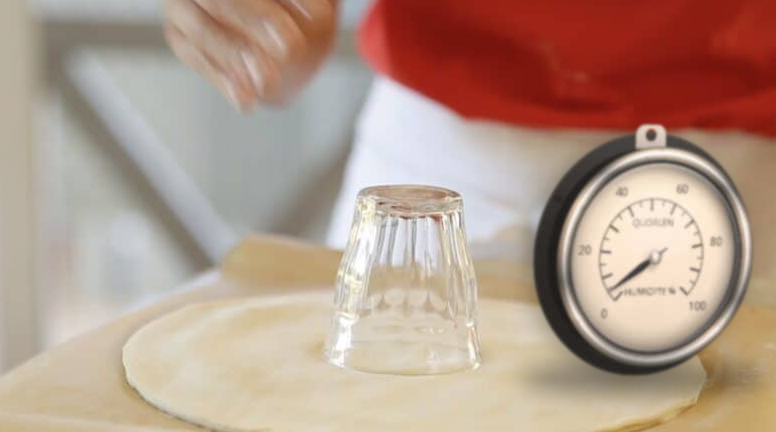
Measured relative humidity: 5 %
